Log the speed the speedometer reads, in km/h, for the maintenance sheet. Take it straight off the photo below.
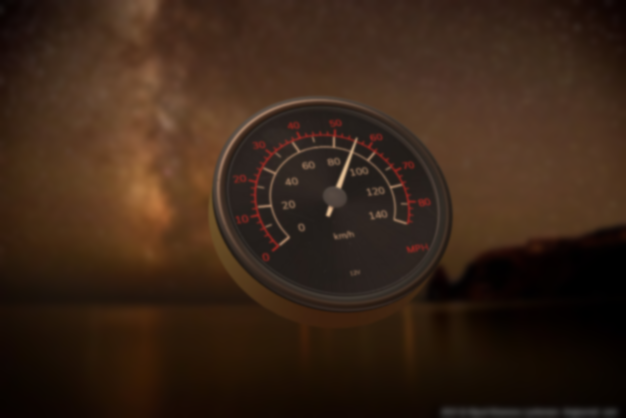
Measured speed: 90 km/h
